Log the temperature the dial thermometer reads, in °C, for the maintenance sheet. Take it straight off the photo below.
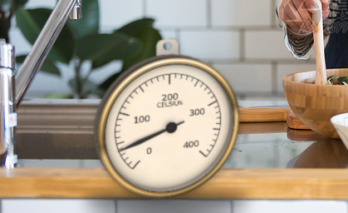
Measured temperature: 40 °C
